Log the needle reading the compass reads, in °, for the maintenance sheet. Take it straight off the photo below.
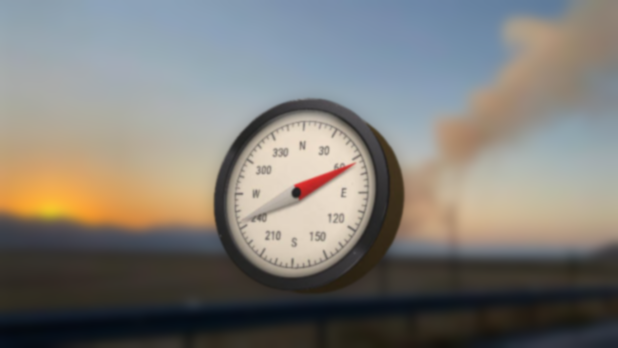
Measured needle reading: 65 °
